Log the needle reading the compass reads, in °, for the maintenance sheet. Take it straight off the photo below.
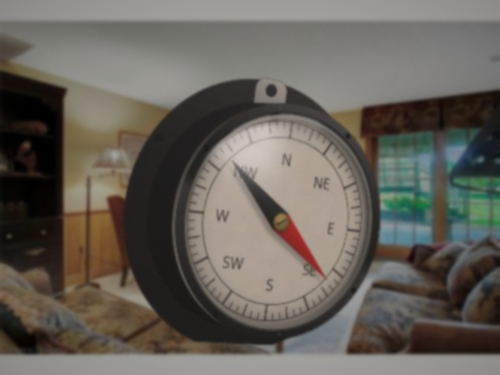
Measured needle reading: 130 °
